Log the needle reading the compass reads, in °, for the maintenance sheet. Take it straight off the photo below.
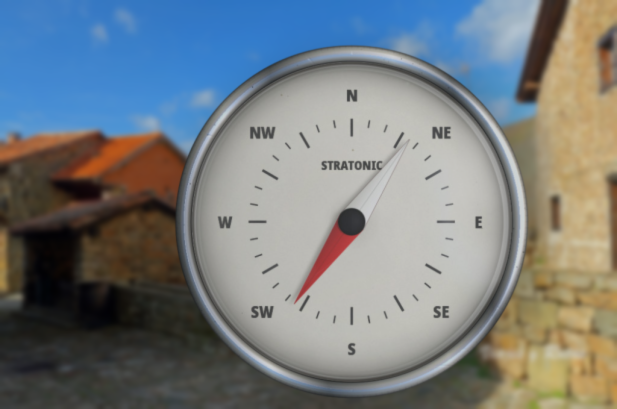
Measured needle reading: 215 °
